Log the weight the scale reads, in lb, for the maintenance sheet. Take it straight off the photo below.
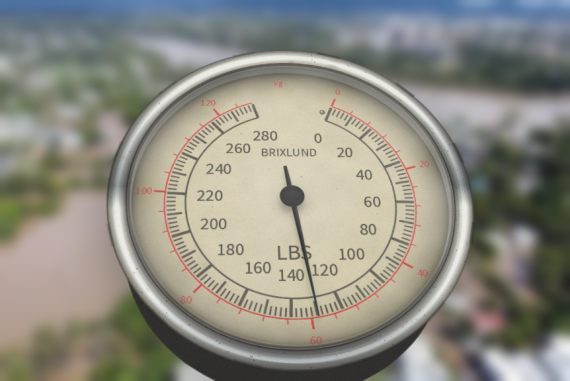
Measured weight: 130 lb
